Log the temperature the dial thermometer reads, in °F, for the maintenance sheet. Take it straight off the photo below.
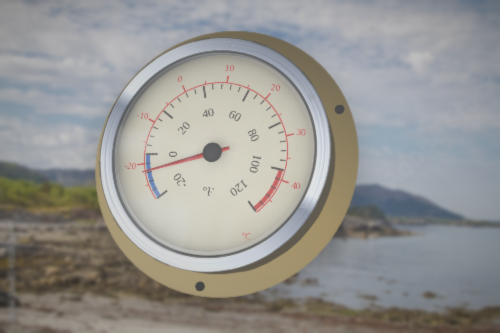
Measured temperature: -8 °F
